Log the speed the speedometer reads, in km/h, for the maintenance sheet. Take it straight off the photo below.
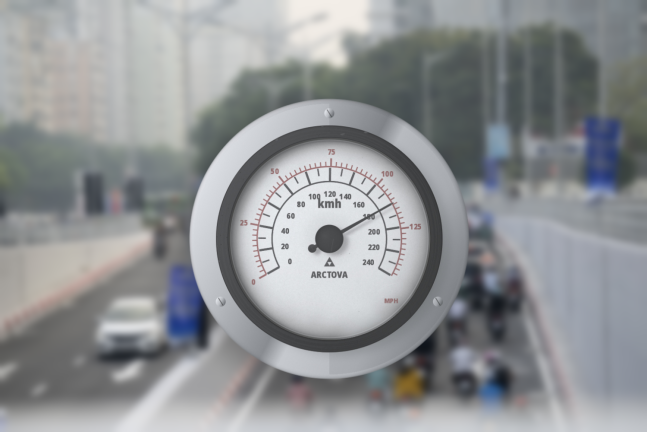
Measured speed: 180 km/h
